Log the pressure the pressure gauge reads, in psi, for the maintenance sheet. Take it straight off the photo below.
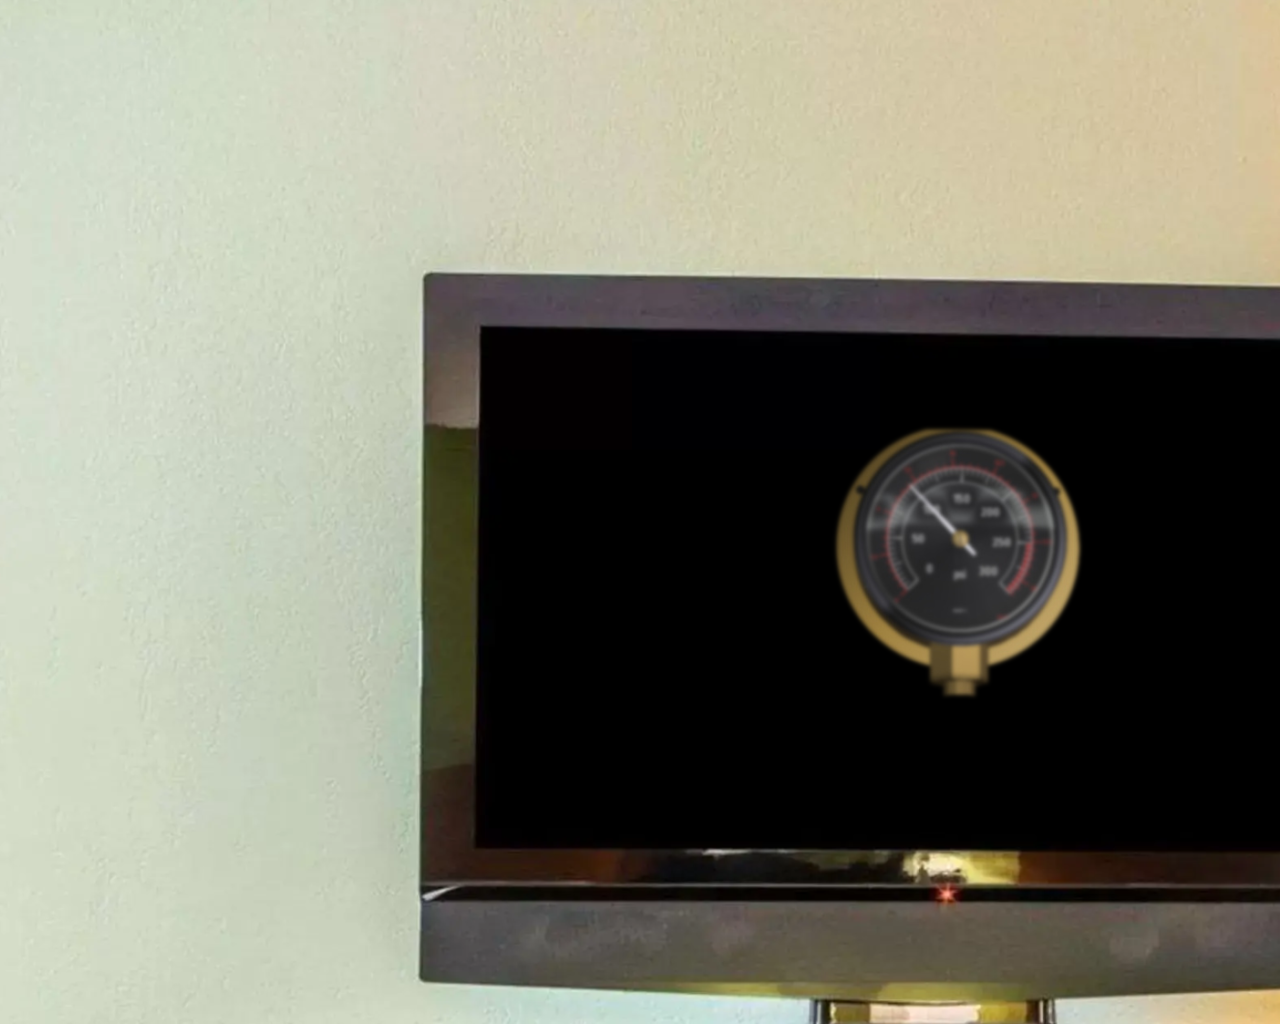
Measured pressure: 100 psi
